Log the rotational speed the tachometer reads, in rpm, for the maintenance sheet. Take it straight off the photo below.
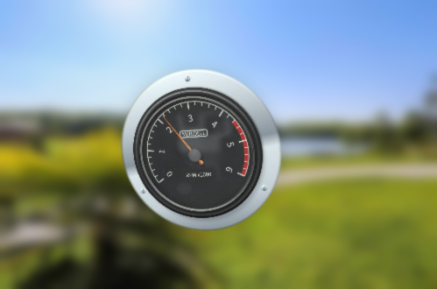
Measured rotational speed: 2200 rpm
